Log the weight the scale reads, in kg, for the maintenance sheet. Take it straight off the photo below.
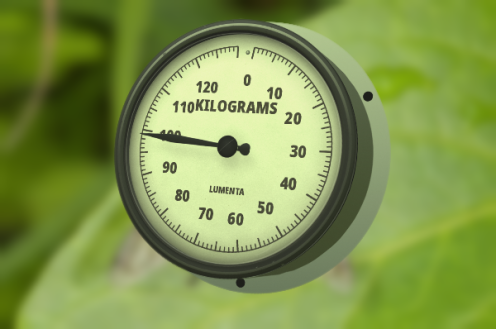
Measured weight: 99 kg
